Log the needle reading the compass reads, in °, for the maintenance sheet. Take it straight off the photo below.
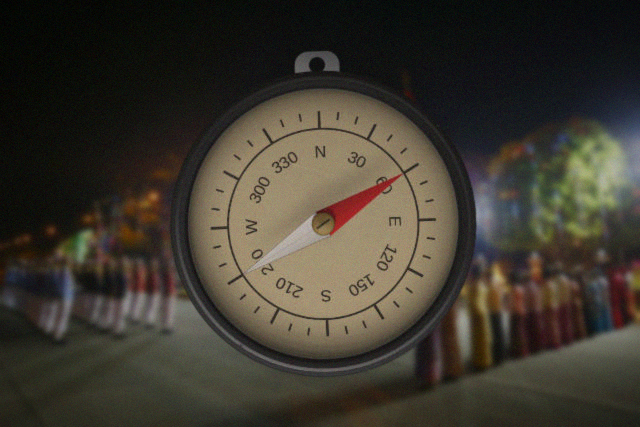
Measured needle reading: 60 °
